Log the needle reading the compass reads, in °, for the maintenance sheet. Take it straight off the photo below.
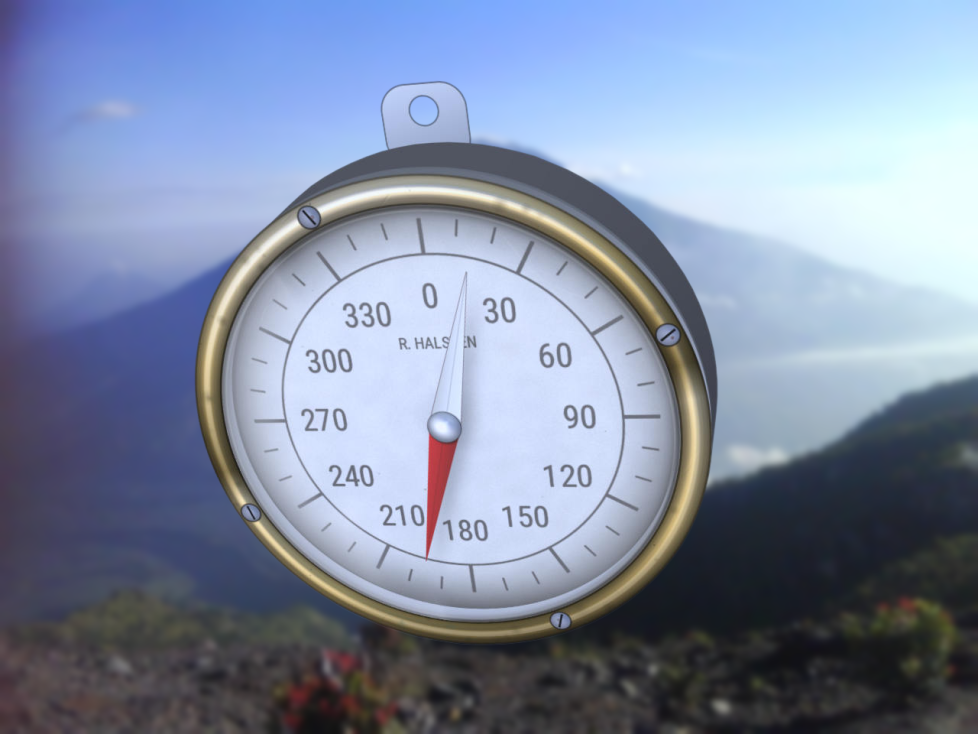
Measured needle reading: 195 °
